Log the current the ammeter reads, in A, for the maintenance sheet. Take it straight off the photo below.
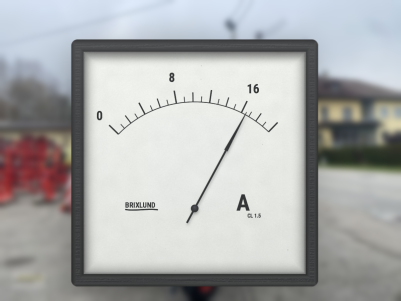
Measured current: 16.5 A
